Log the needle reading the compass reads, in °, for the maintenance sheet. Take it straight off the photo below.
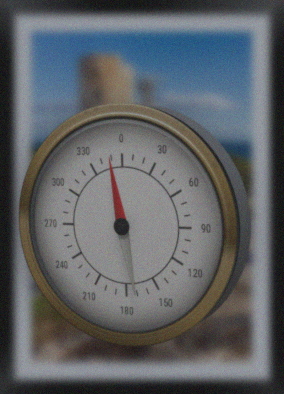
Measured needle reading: 350 °
